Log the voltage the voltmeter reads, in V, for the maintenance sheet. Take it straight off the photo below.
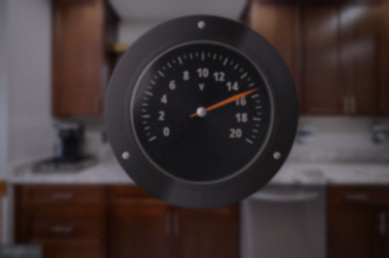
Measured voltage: 15.5 V
